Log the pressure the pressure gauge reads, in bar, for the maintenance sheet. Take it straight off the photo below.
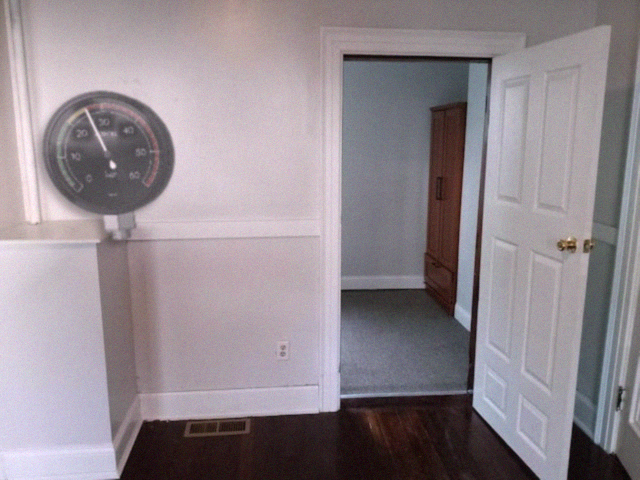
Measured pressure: 26 bar
